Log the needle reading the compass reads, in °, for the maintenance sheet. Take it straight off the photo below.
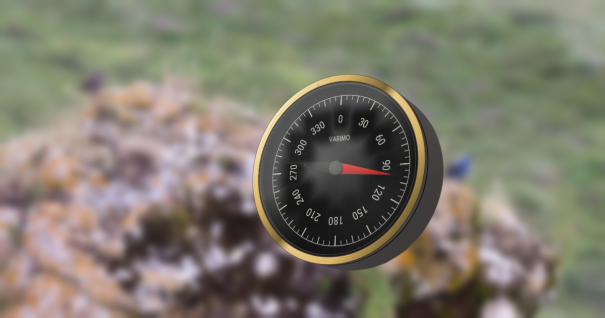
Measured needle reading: 100 °
